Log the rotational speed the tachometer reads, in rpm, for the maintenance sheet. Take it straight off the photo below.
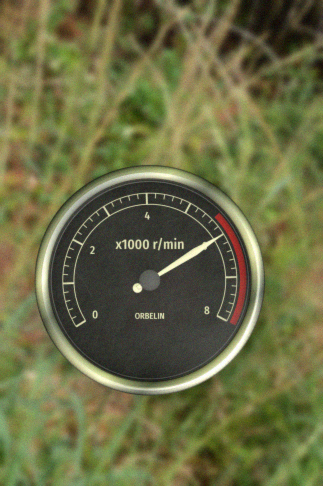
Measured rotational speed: 6000 rpm
